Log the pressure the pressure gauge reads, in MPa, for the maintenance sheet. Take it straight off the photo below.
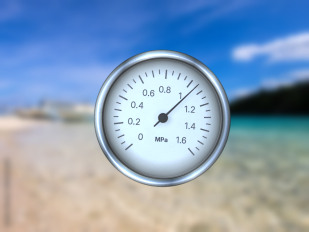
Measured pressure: 1.05 MPa
